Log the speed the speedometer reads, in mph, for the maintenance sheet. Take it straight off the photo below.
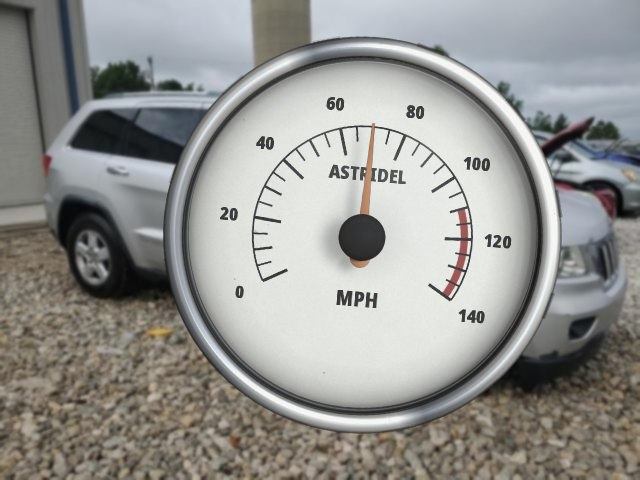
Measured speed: 70 mph
